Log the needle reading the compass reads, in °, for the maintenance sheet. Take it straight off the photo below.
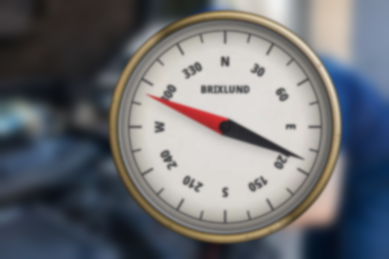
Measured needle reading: 292.5 °
